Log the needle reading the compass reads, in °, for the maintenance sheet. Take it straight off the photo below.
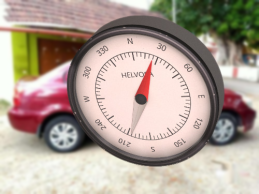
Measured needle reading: 25 °
